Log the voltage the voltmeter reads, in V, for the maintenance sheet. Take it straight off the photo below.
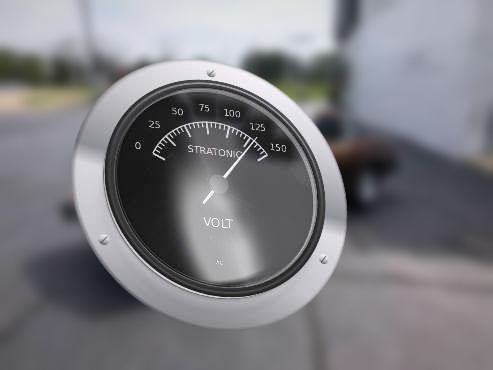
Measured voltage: 130 V
